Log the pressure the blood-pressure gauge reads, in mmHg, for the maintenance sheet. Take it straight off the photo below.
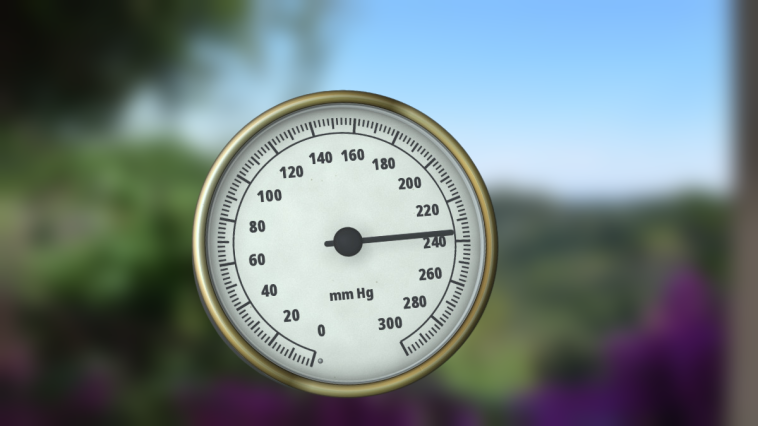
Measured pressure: 236 mmHg
